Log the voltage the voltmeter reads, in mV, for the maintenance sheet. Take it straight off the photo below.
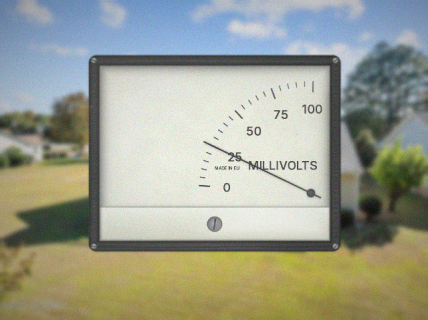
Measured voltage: 25 mV
